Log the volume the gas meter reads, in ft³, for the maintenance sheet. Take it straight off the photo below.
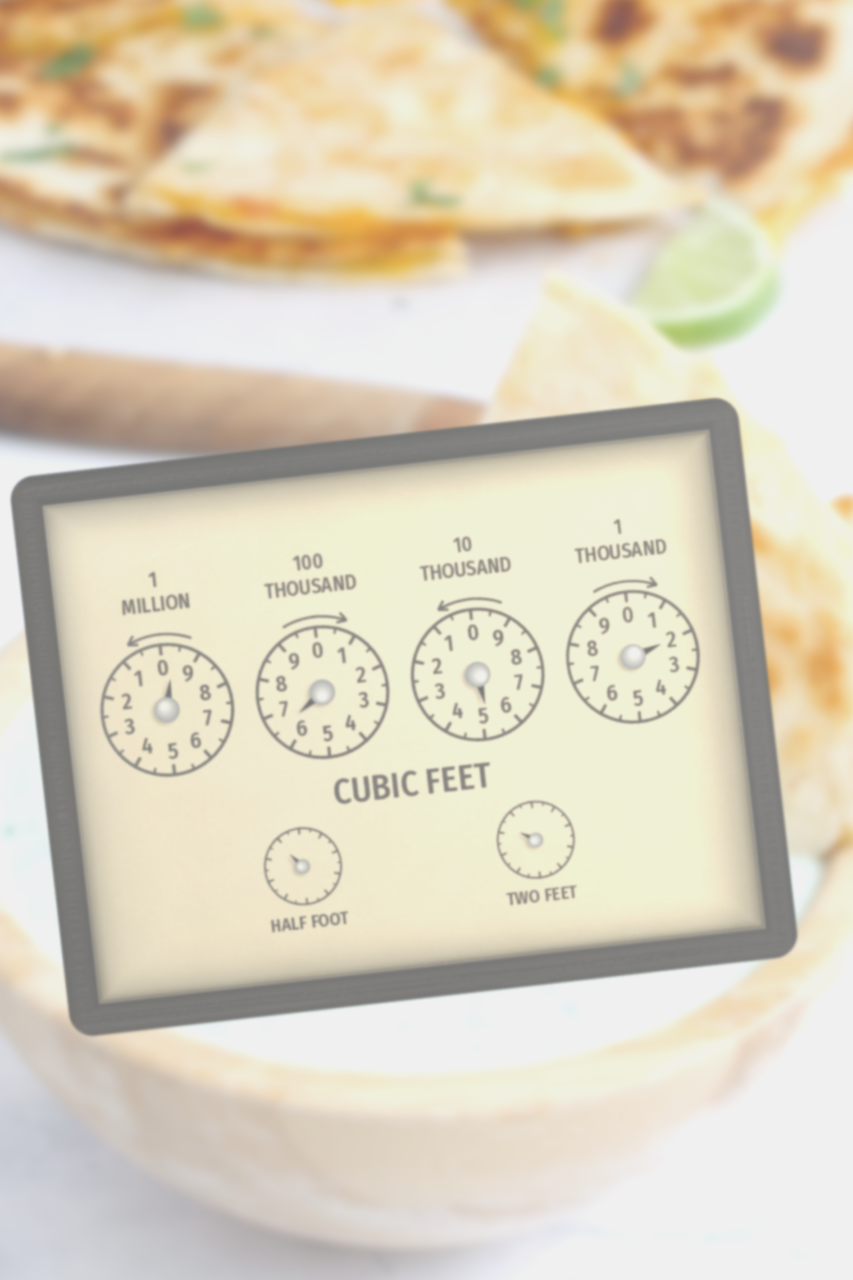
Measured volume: 965200 ft³
